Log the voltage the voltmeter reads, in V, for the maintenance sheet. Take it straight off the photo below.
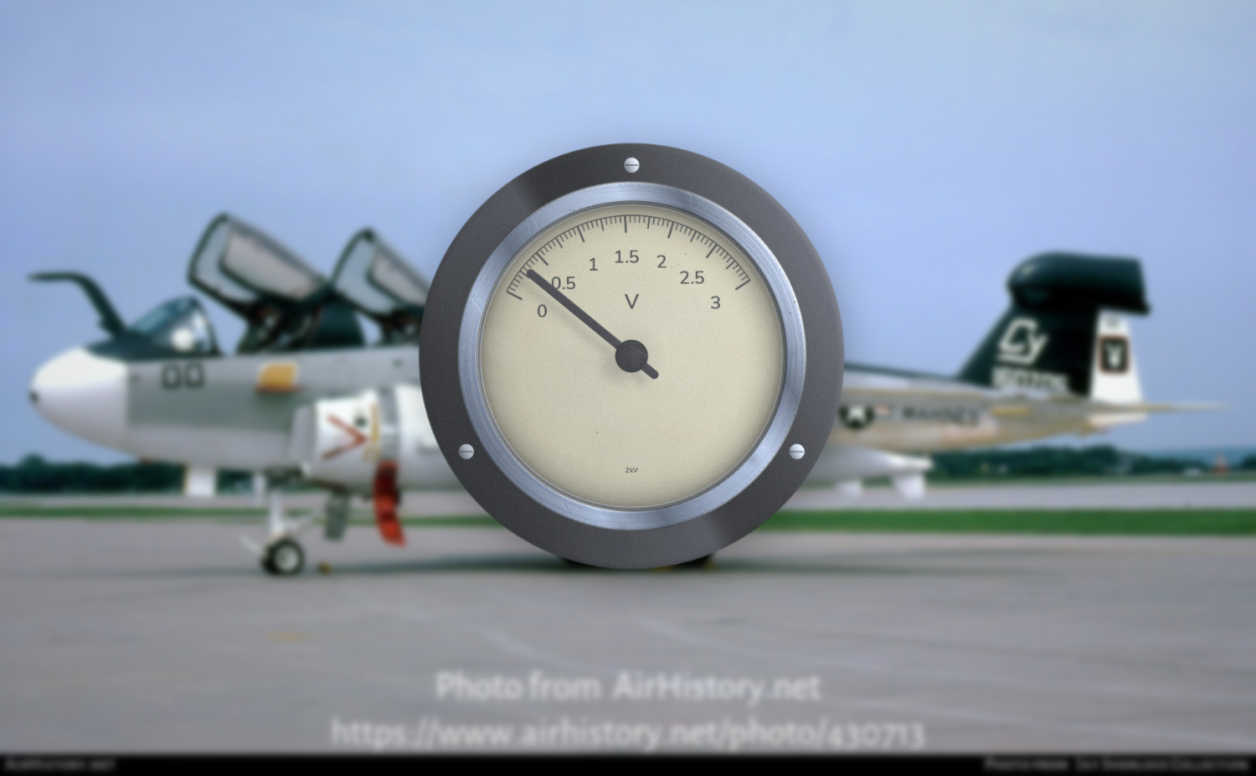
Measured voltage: 0.3 V
